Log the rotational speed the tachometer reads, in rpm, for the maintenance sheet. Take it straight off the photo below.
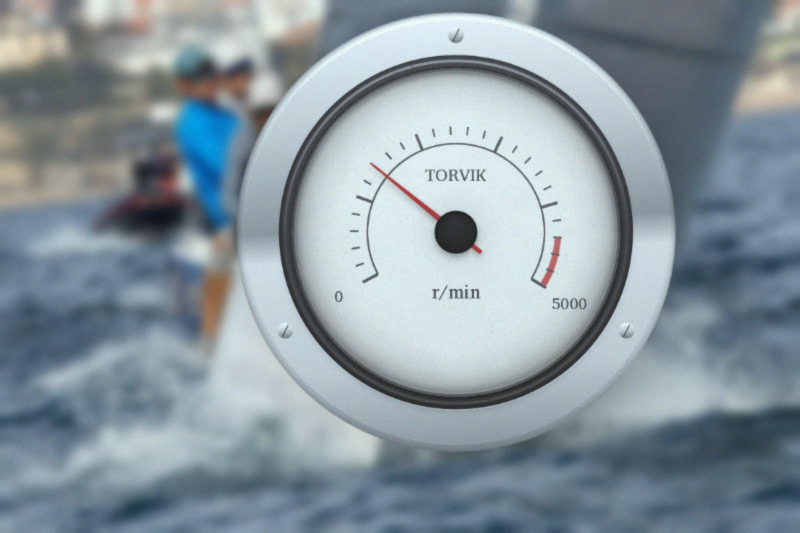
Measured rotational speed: 1400 rpm
